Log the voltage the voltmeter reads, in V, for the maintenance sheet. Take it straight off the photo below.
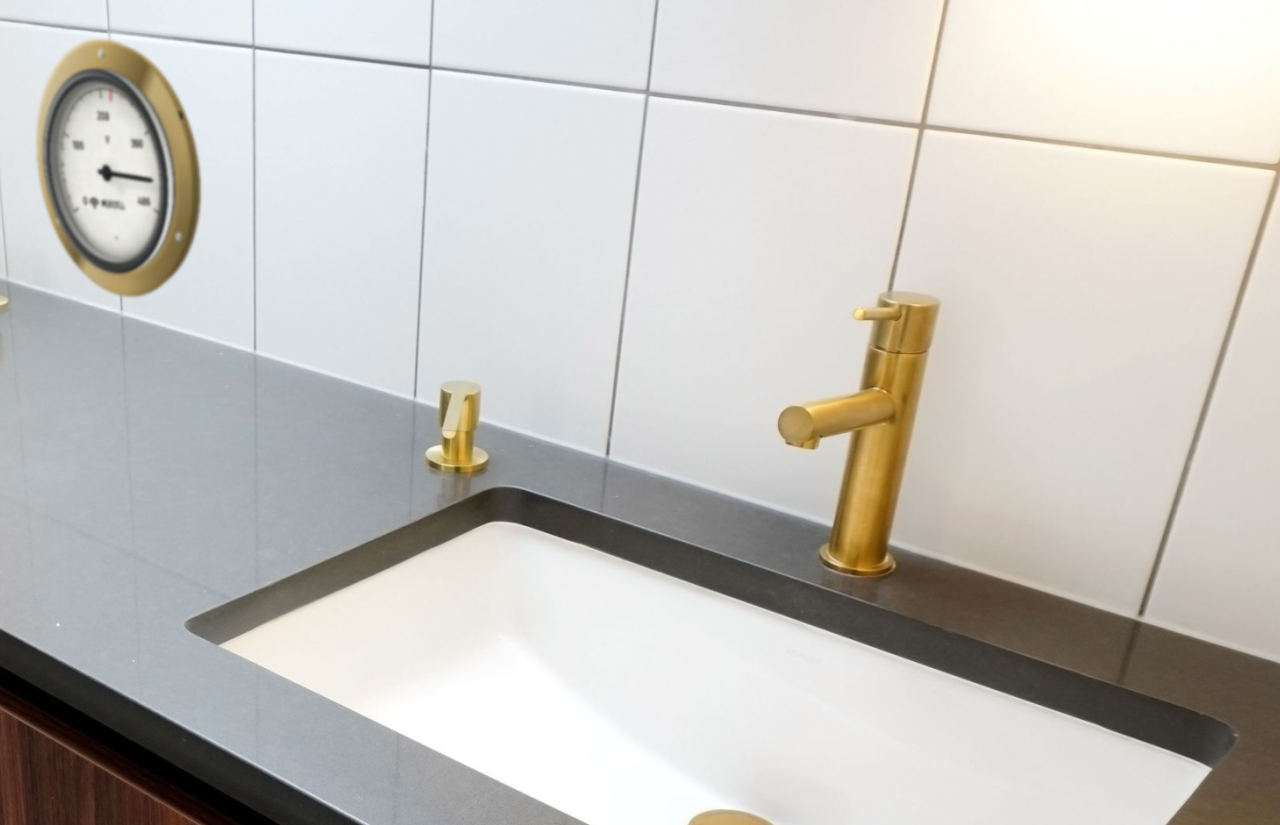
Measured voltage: 360 V
